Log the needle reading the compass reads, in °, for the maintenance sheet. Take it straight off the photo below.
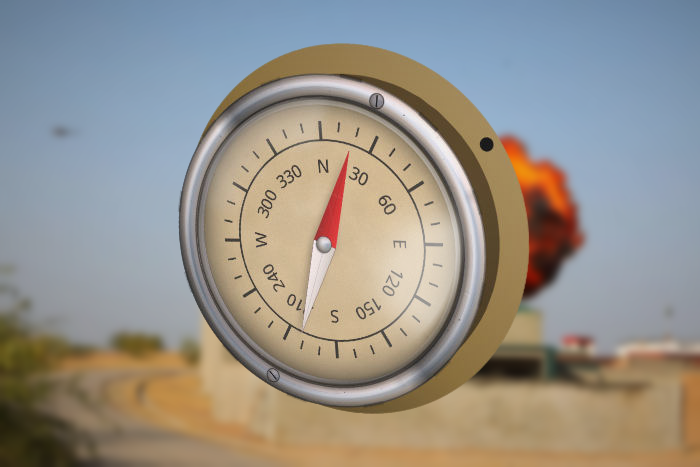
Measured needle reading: 20 °
